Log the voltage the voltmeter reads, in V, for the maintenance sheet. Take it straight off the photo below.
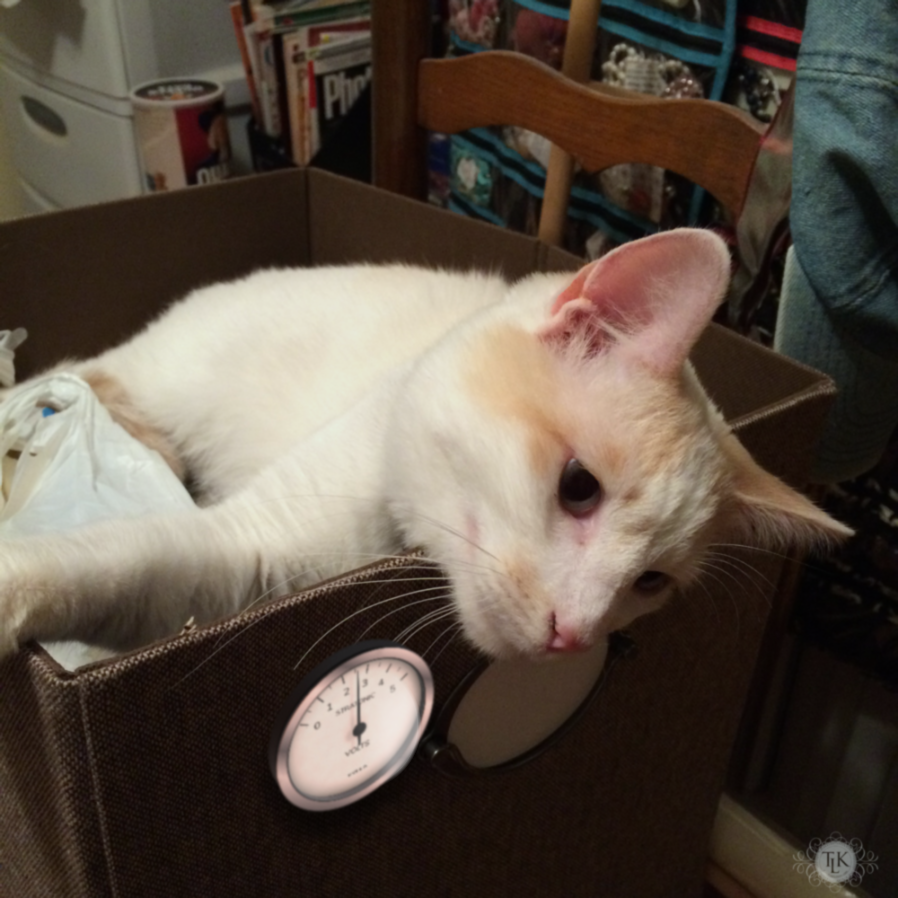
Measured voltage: 2.5 V
